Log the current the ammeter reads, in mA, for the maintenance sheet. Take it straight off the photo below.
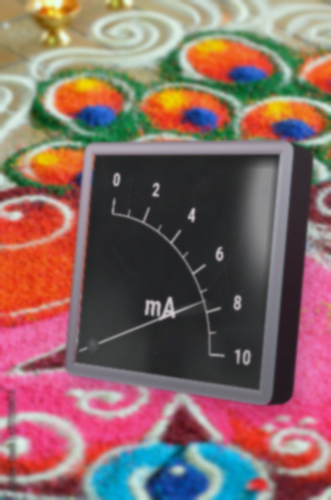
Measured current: 7.5 mA
